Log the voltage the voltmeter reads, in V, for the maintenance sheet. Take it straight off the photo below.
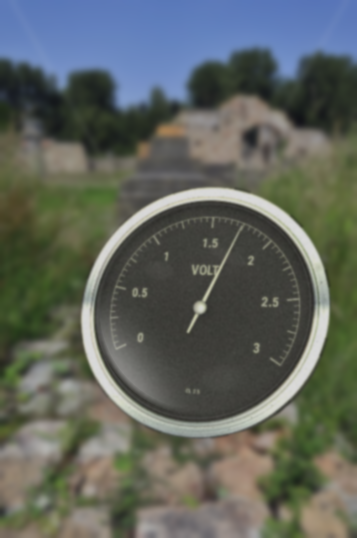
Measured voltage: 1.75 V
